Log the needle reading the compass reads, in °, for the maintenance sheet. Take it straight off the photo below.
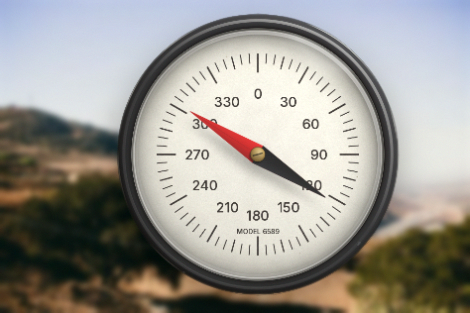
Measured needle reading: 302.5 °
